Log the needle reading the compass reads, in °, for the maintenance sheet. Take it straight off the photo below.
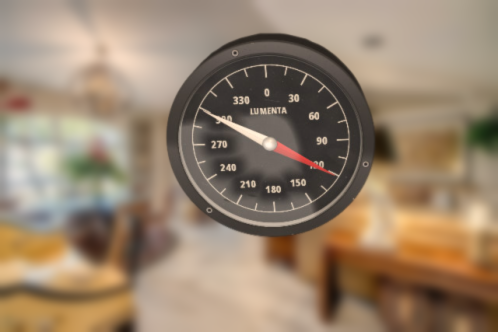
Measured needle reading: 120 °
